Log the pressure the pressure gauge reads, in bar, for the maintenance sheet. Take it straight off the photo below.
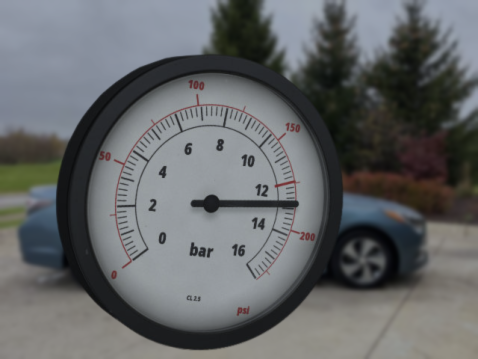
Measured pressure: 12.8 bar
